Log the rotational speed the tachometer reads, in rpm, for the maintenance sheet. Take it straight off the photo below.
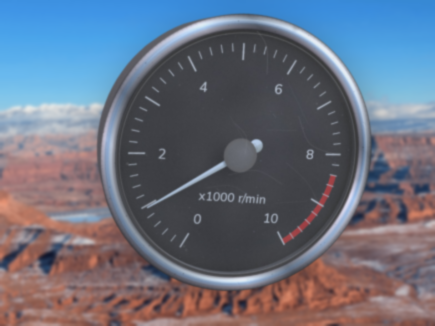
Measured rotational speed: 1000 rpm
